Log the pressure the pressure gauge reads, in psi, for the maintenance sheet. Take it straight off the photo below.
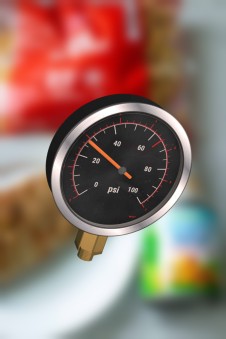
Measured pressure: 27.5 psi
